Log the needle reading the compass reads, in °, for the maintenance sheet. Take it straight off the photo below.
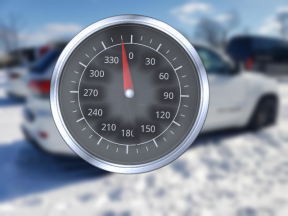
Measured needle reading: 350 °
